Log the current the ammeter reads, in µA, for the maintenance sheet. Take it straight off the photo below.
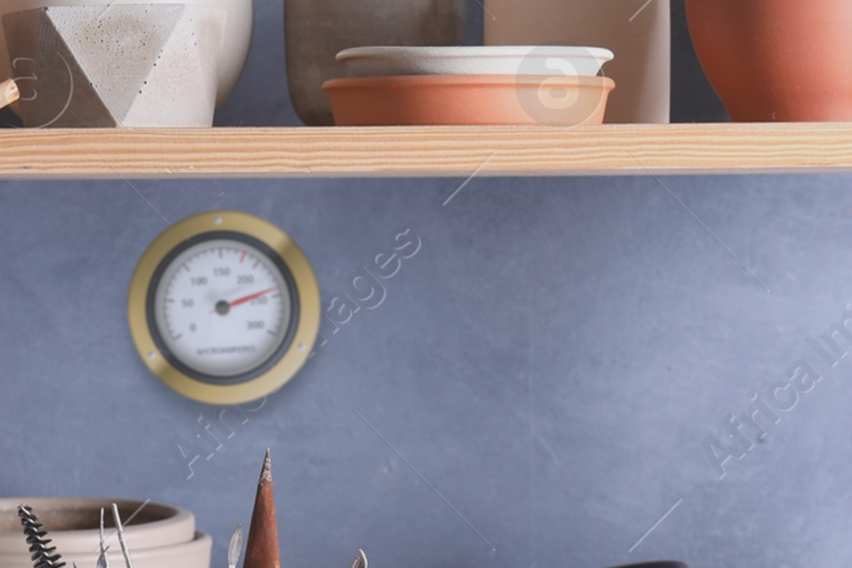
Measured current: 240 µA
